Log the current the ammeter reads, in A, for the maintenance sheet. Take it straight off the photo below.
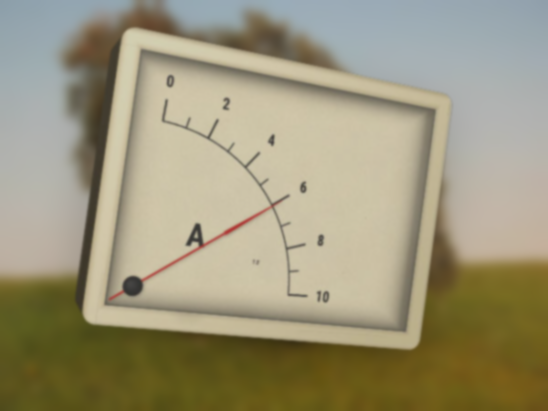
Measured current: 6 A
